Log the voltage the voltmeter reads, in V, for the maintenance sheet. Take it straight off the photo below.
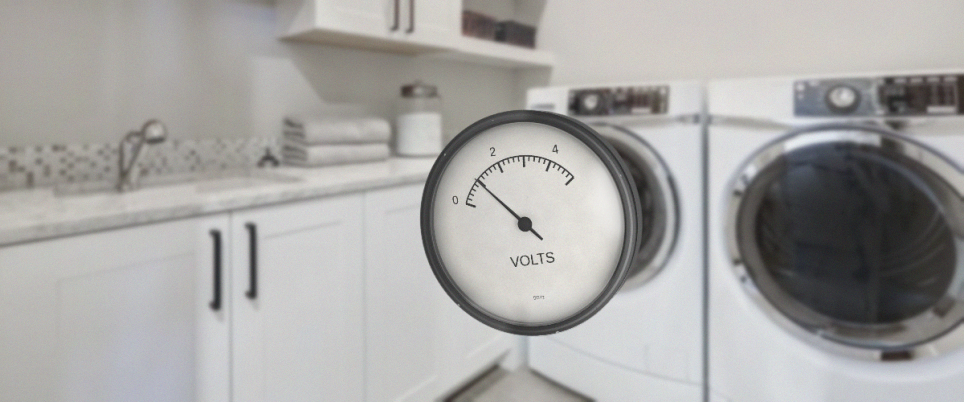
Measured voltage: 1 V
